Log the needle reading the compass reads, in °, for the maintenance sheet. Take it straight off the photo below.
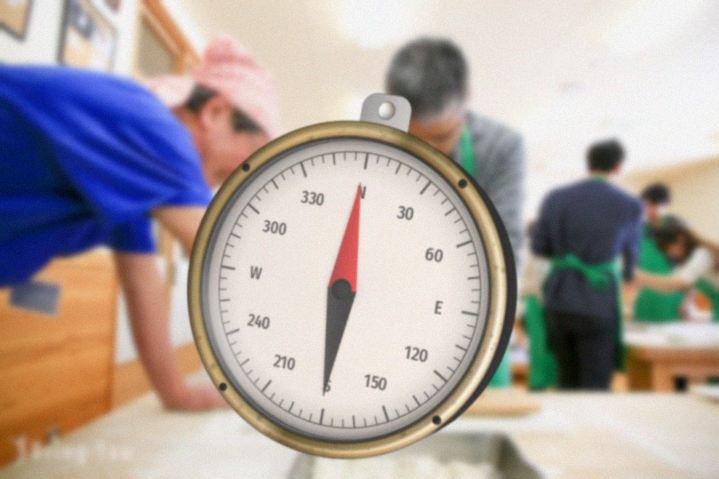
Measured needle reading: 0 °
